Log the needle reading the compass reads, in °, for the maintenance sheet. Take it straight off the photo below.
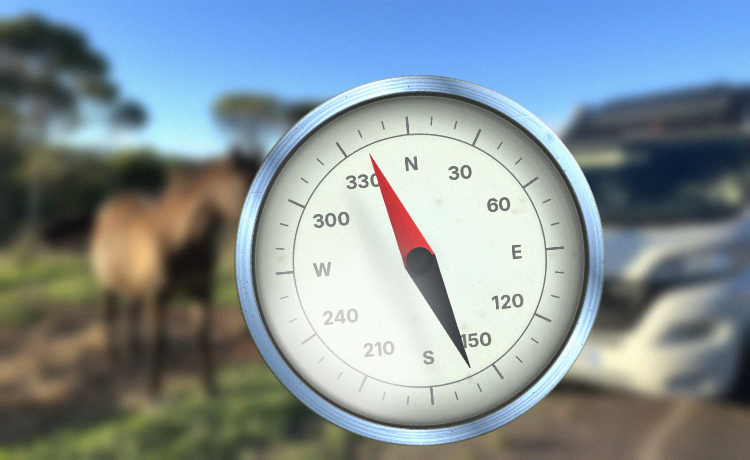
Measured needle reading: 340 °
